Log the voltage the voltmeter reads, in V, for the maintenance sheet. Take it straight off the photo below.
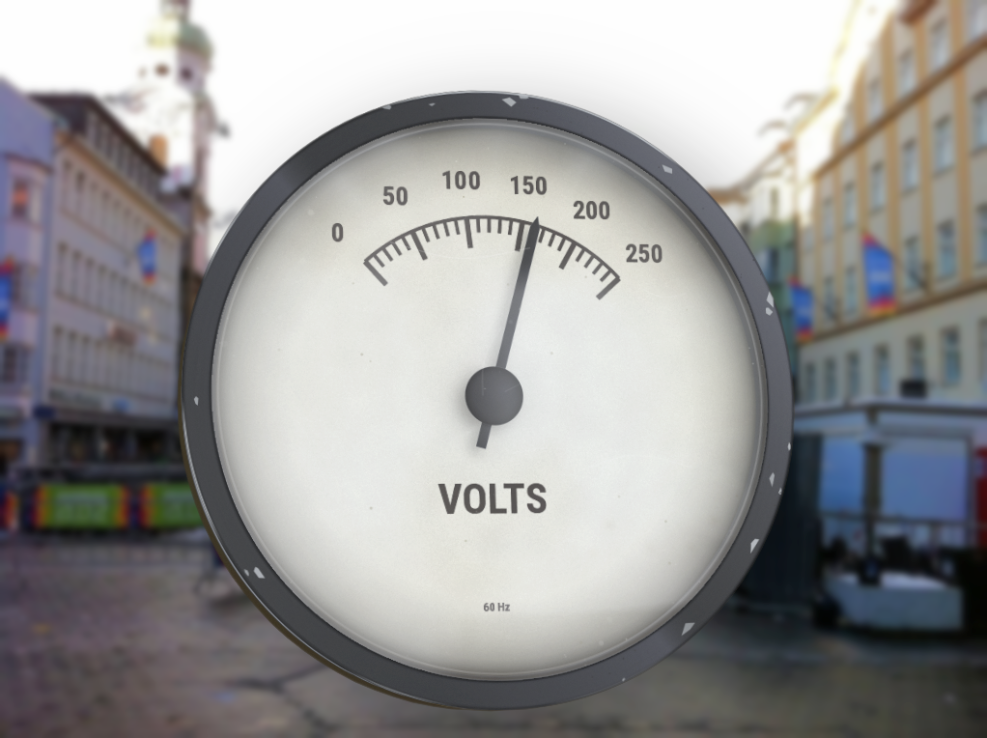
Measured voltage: 160 V
